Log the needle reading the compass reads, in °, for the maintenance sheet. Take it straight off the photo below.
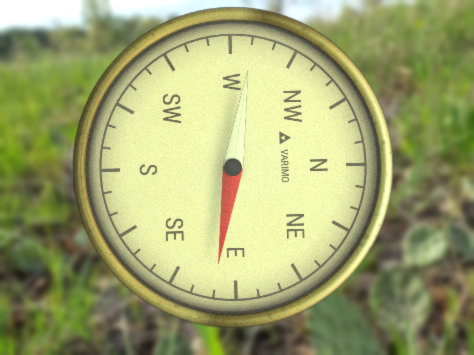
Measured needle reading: 100 °
